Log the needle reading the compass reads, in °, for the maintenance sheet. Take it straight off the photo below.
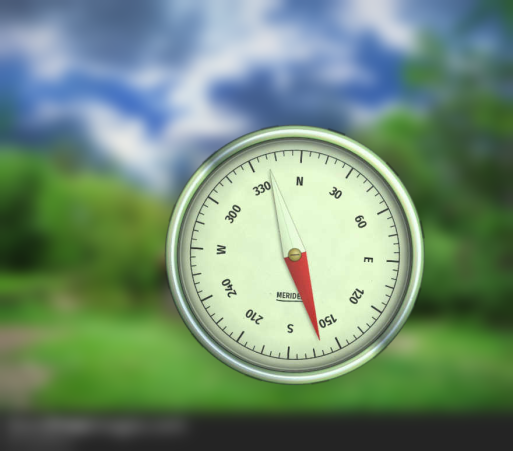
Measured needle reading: 160 °
